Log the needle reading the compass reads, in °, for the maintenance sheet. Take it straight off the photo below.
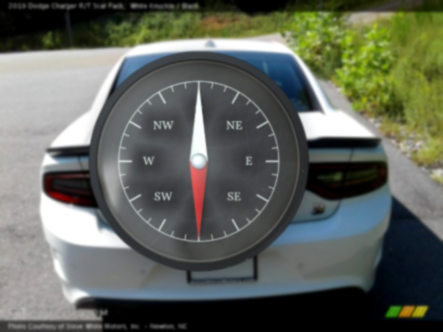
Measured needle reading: 180 °
